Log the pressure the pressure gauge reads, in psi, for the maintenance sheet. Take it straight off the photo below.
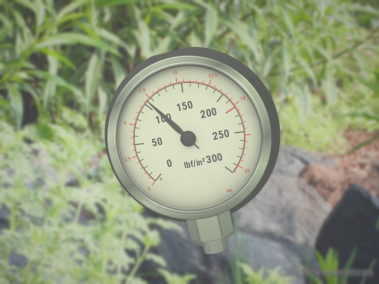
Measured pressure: 105 psi
